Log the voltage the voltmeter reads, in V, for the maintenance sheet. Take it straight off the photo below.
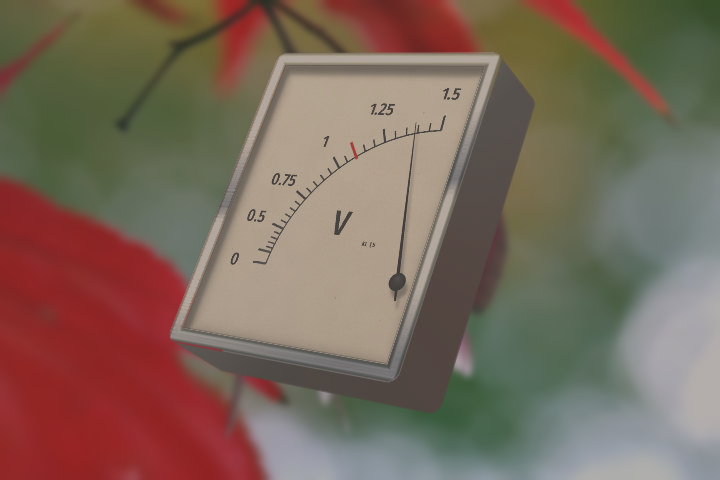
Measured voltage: 1.4 V
